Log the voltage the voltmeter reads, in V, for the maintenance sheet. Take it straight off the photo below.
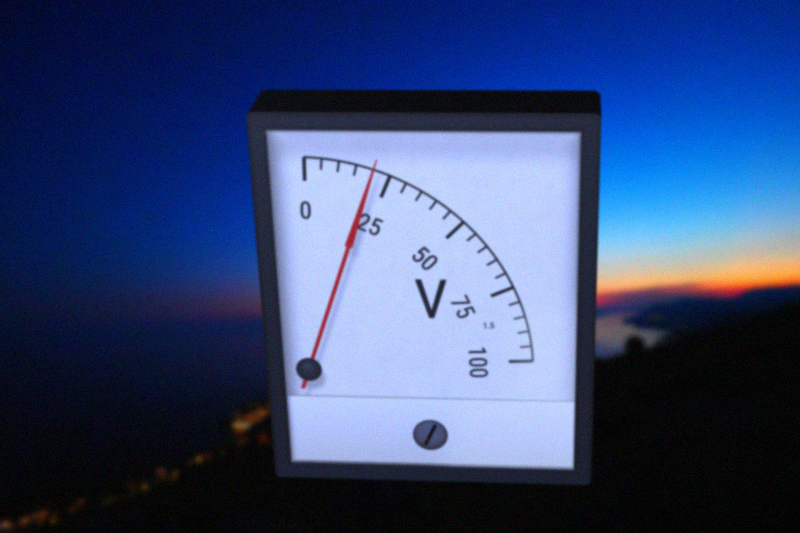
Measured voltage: 20 V
